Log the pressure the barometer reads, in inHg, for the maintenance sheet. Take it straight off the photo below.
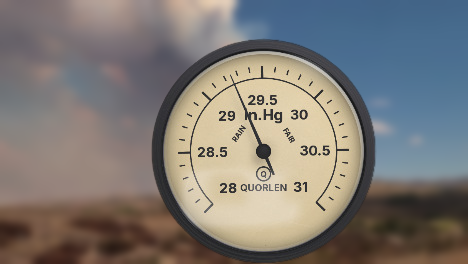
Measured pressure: 29.25 inHg
